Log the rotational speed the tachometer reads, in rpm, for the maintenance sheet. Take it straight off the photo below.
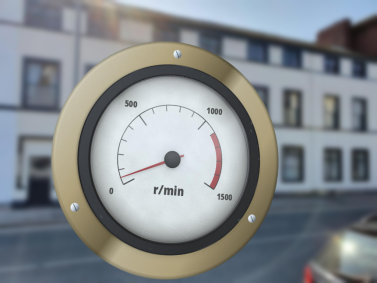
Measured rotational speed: 50 rpm
